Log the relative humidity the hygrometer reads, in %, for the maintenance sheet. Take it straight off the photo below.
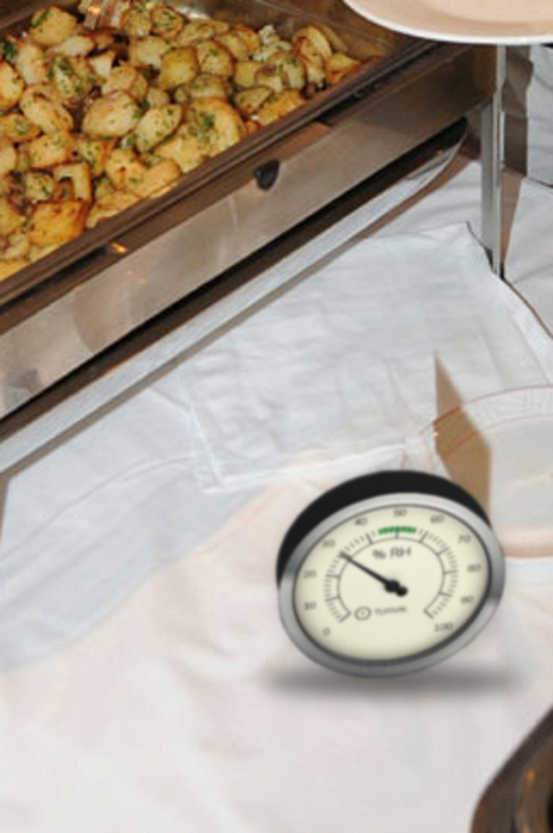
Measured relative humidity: 30 %
